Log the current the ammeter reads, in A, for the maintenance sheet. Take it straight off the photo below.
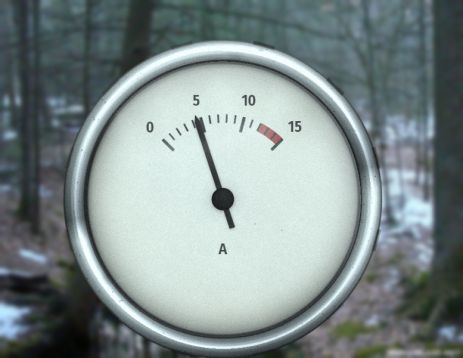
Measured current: 4.5 A
